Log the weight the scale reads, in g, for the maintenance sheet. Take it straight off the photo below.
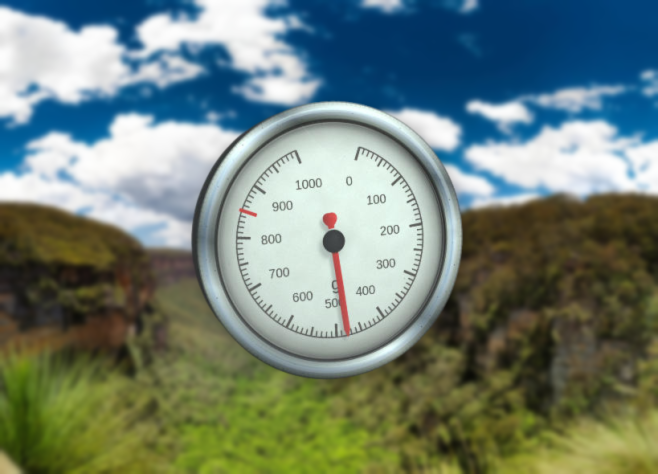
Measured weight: 480 g
